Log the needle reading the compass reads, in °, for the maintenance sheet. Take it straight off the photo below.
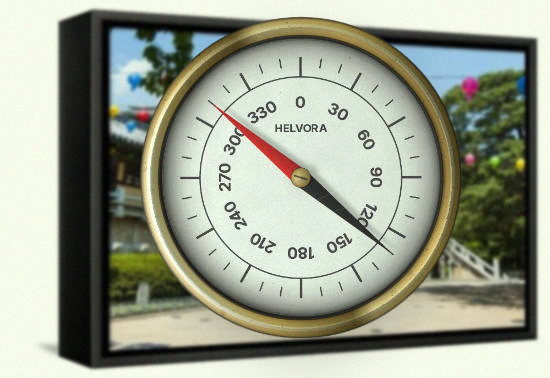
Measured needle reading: 310 °
